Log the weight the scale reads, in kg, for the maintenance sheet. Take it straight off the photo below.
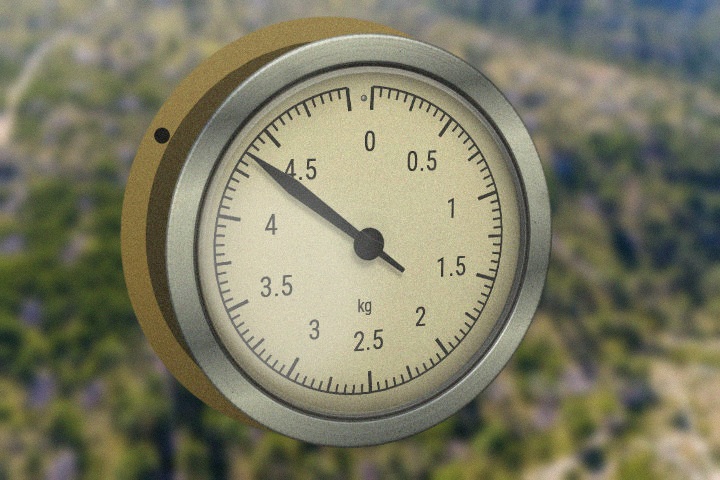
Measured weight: 4.35 kg
